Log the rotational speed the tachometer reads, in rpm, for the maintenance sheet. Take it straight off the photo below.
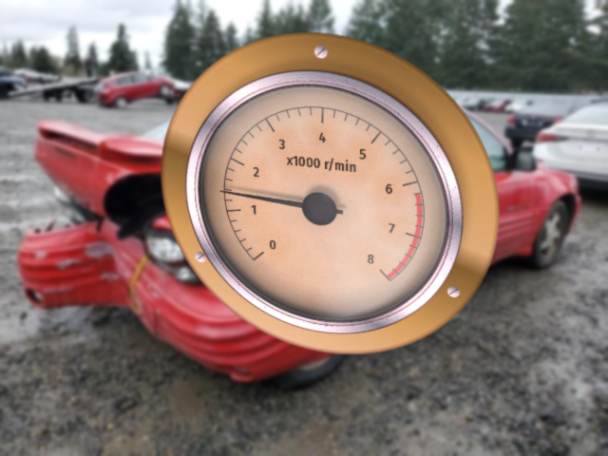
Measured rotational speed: 1400 rpm
